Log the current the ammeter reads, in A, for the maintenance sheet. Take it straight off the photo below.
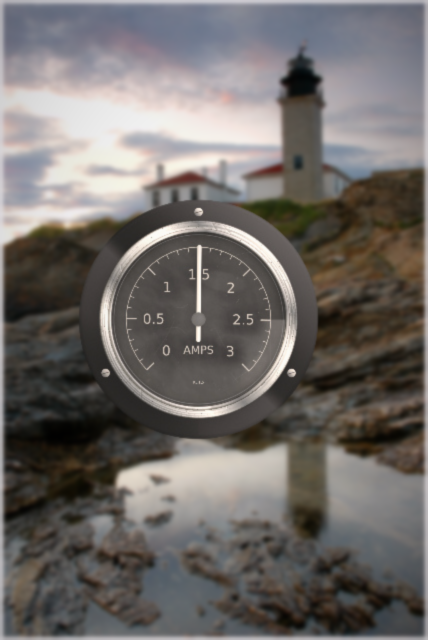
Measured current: 1.5 A
